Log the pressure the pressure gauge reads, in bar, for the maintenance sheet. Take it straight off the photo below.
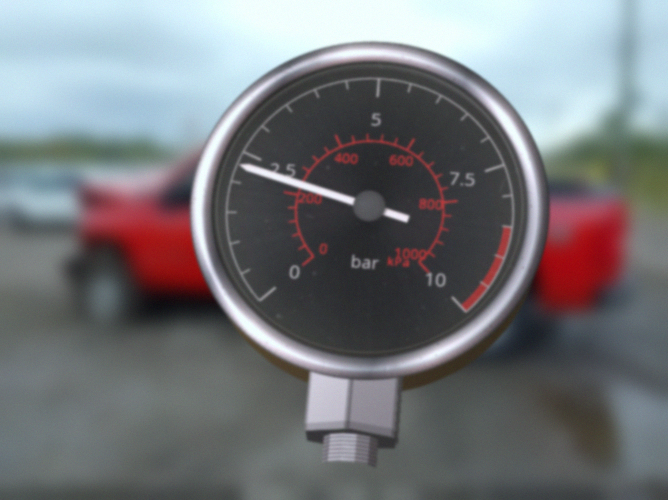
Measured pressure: 2.25 bar
